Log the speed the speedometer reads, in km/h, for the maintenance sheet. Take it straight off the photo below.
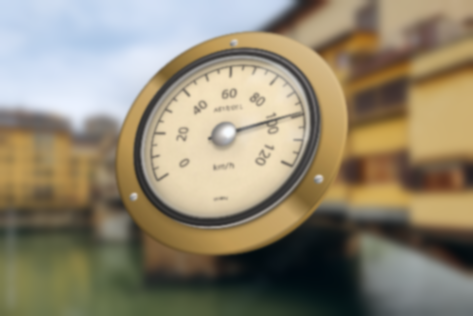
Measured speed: 100 km/h
